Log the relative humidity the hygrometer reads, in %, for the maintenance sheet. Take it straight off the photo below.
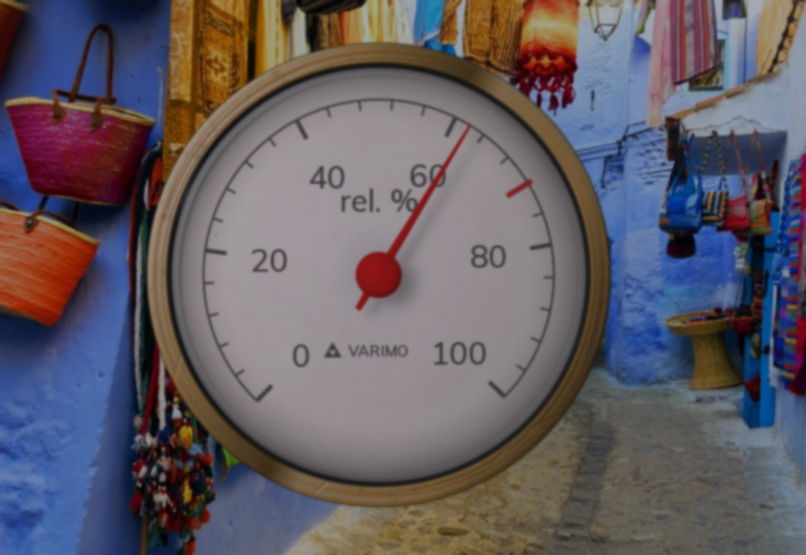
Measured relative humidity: 62 %
